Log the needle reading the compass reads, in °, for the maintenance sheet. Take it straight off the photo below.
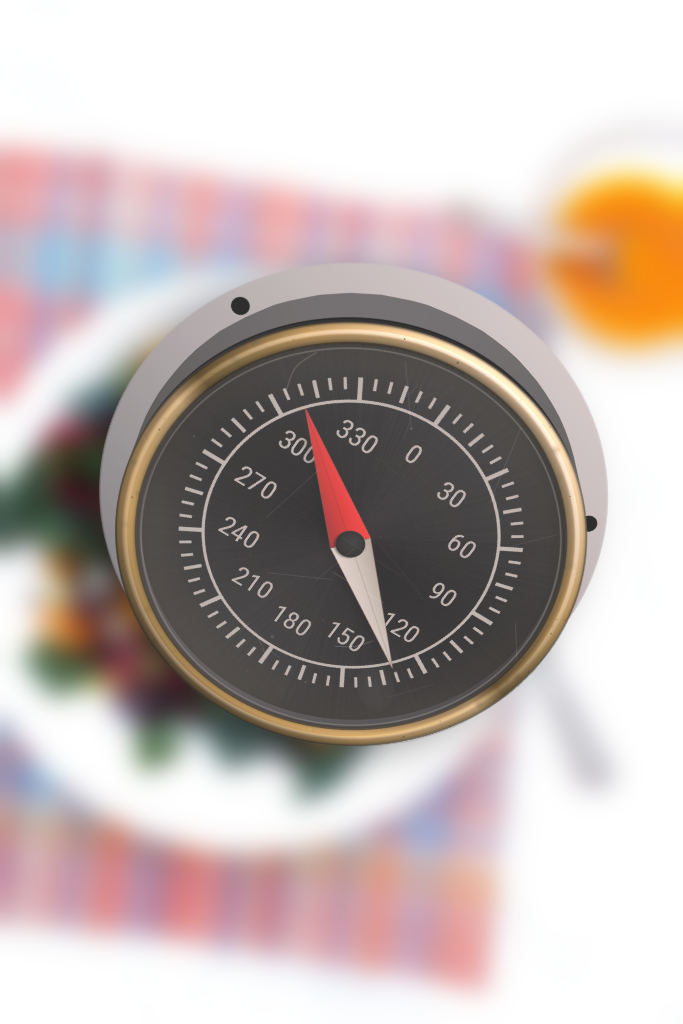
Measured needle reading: 310 °
